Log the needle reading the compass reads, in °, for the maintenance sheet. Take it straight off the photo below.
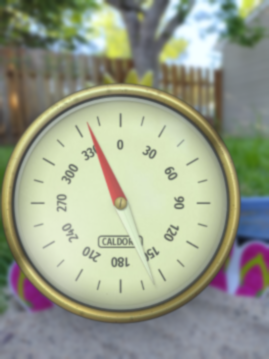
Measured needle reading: 337.5 °
